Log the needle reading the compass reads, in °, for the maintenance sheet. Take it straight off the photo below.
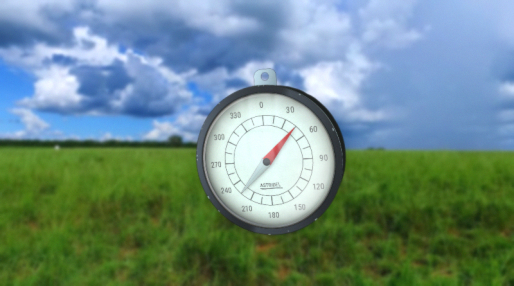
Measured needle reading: 45 °
